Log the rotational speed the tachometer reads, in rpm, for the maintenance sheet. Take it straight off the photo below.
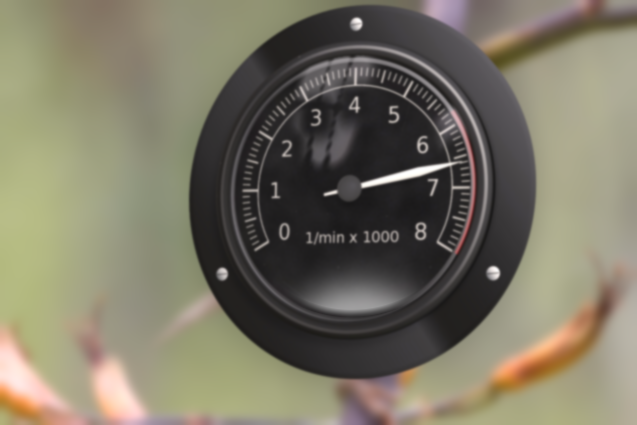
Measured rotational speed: 6600 rpm
